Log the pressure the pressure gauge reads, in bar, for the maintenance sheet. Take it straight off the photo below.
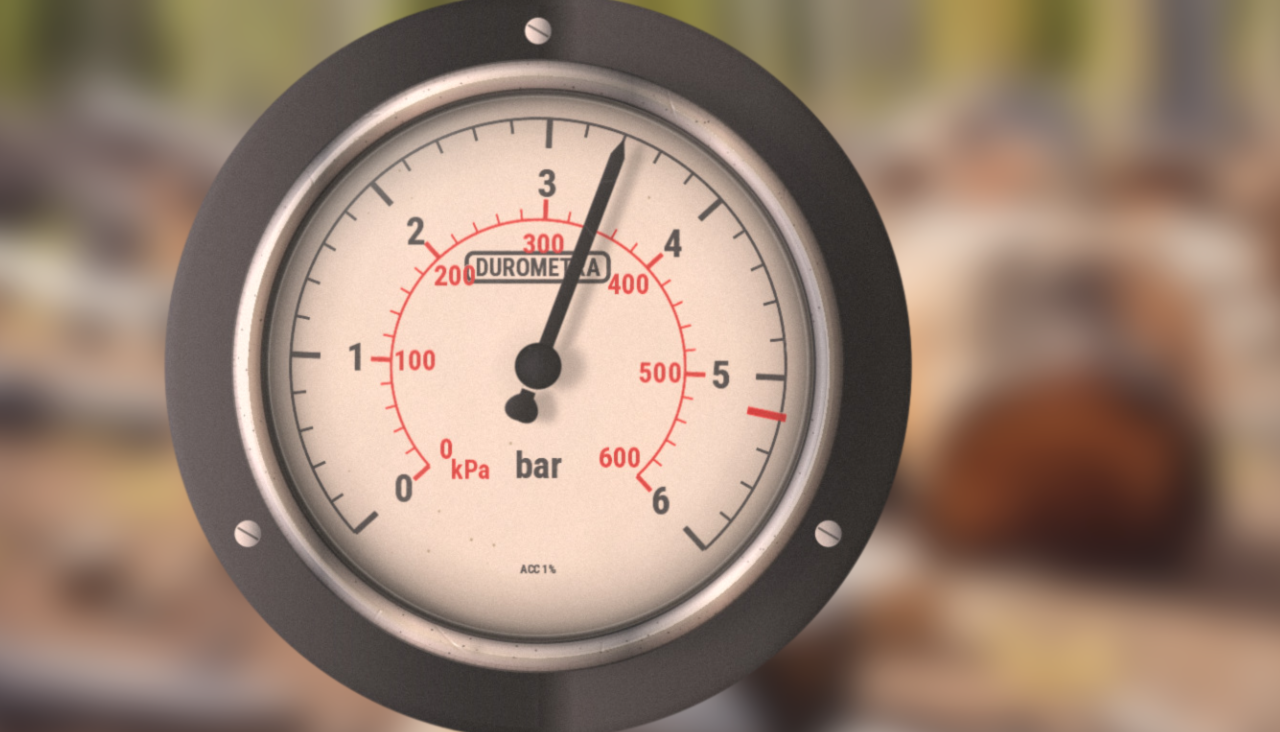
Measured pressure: 3.4 bar
